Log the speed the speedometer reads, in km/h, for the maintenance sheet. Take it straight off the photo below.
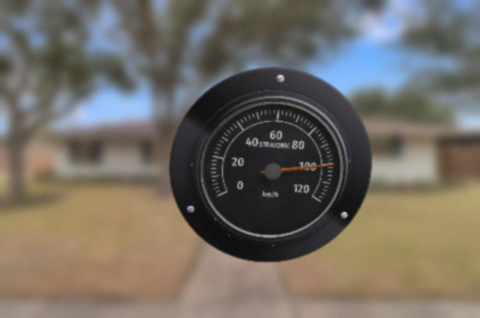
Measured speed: 100 km/h
